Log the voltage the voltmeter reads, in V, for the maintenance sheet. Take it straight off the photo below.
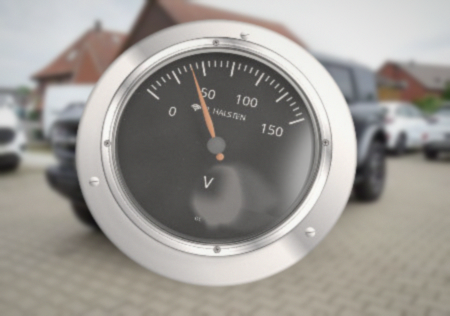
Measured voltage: 40 V
